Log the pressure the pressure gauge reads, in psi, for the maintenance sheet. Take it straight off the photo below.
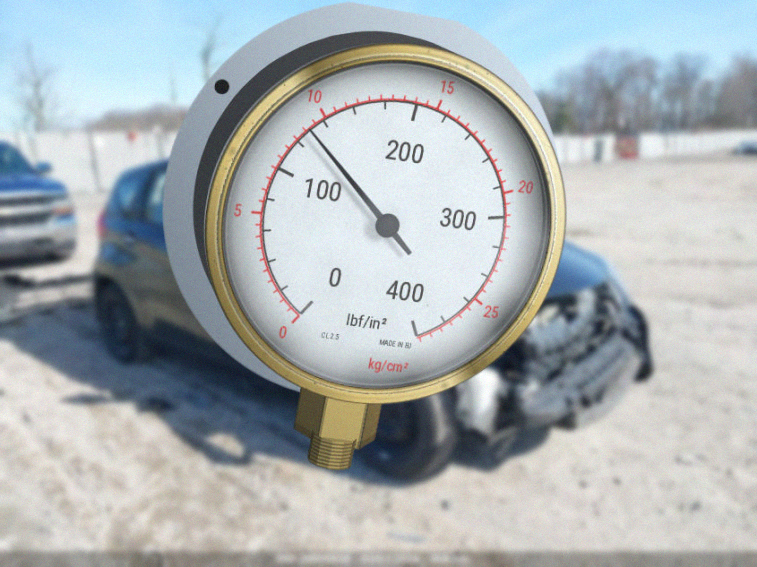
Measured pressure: 130 psi
